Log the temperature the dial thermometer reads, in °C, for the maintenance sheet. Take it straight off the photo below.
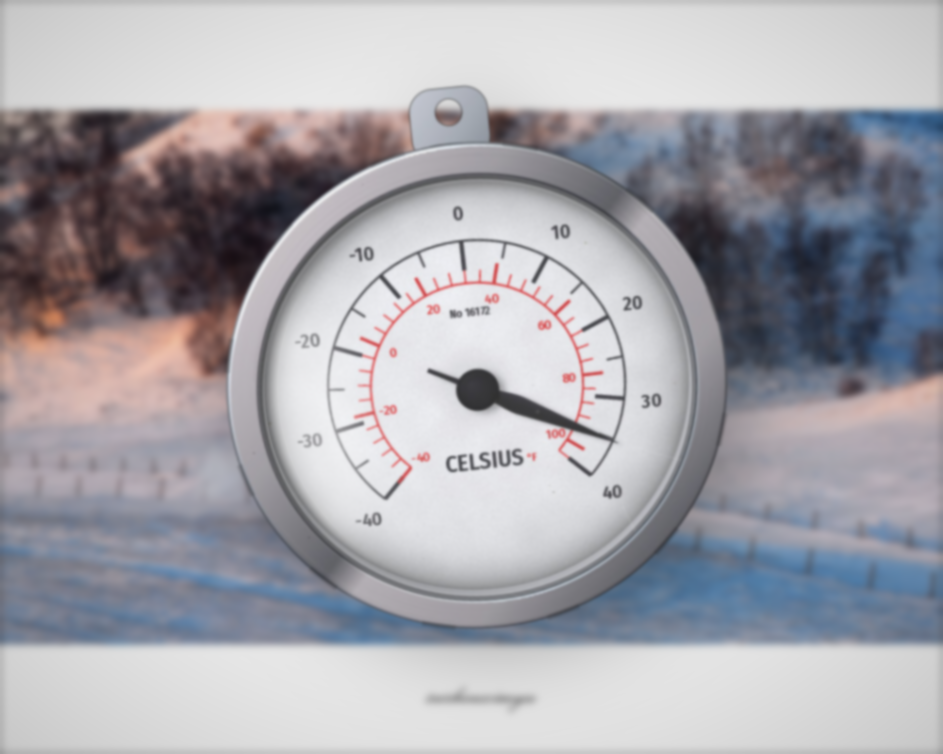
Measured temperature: 35 °C
